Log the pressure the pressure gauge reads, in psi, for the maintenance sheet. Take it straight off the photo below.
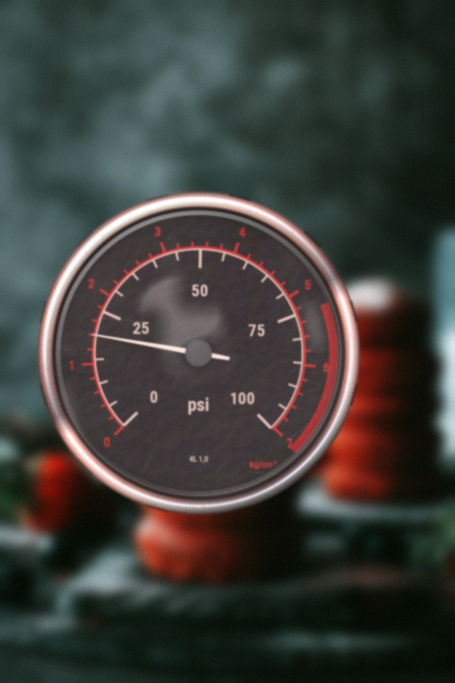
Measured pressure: 20 psi
